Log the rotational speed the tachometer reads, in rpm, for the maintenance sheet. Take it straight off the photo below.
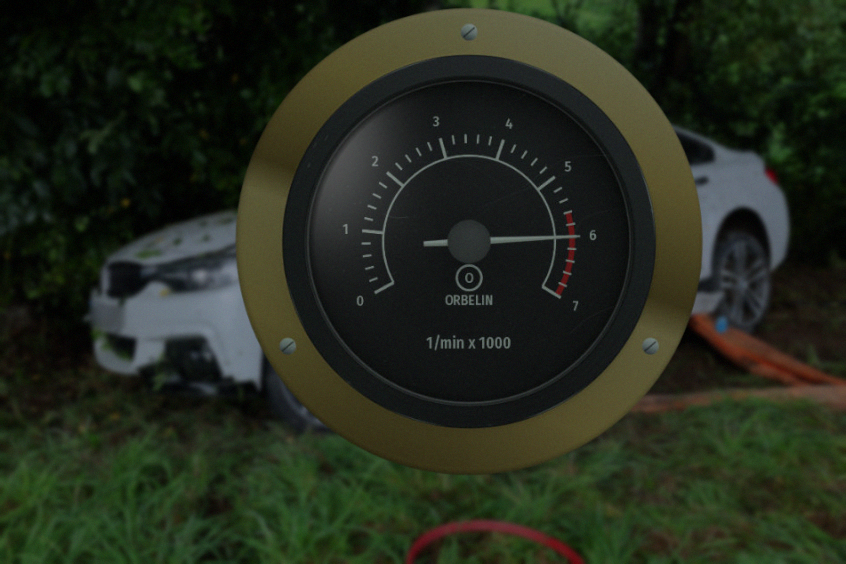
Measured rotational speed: 6000 rpm
